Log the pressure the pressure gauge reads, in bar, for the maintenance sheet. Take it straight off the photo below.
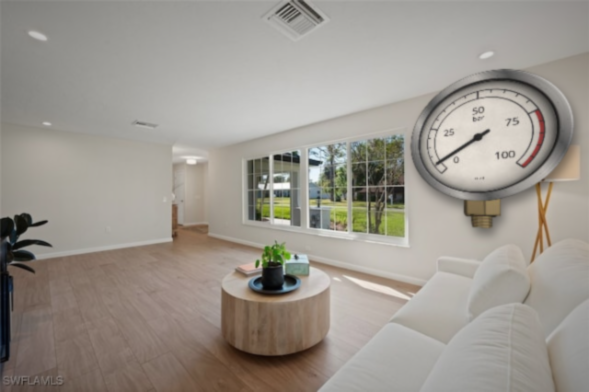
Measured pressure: 5 bar
